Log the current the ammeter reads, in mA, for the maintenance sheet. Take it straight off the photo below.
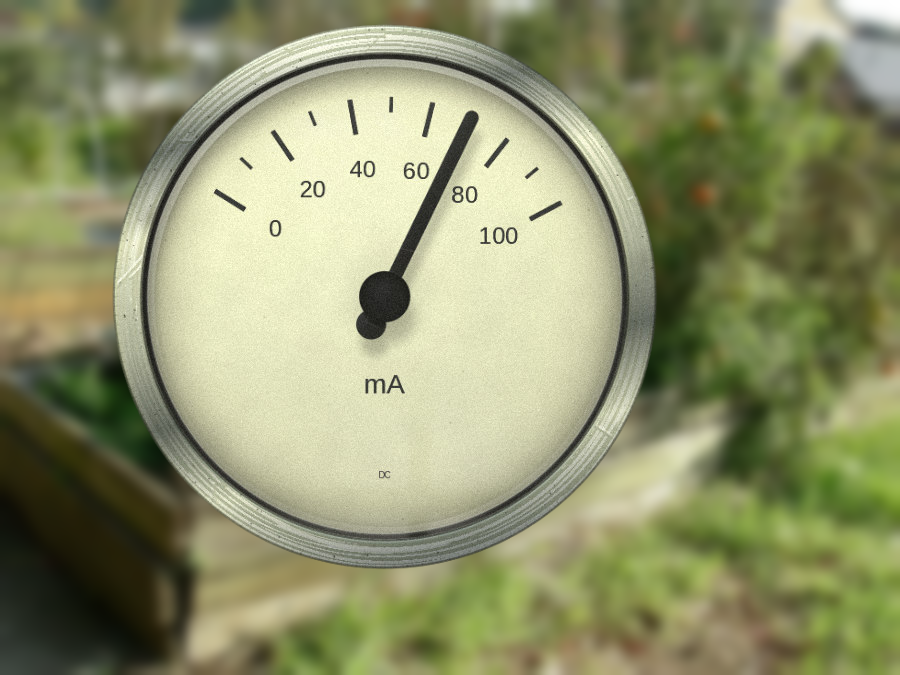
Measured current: 70 mA
